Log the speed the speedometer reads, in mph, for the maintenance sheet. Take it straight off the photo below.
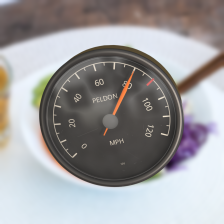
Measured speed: 80 mph
